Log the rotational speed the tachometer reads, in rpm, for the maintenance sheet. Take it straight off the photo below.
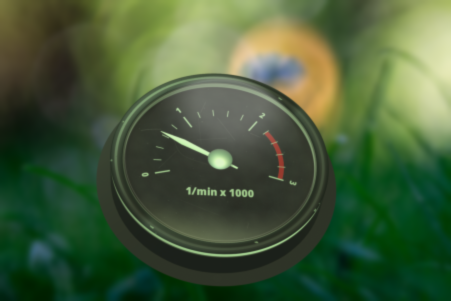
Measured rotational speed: 600 rpm
